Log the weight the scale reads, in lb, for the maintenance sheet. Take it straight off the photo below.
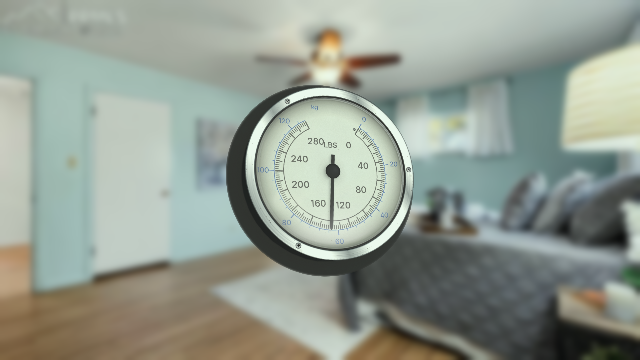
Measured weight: 140 lb
